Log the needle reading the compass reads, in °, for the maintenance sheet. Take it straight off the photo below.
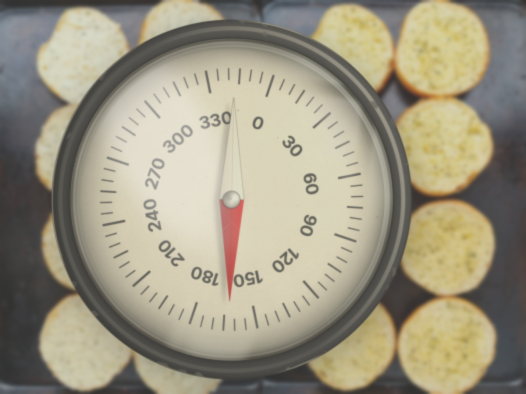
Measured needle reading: 162.5 °
